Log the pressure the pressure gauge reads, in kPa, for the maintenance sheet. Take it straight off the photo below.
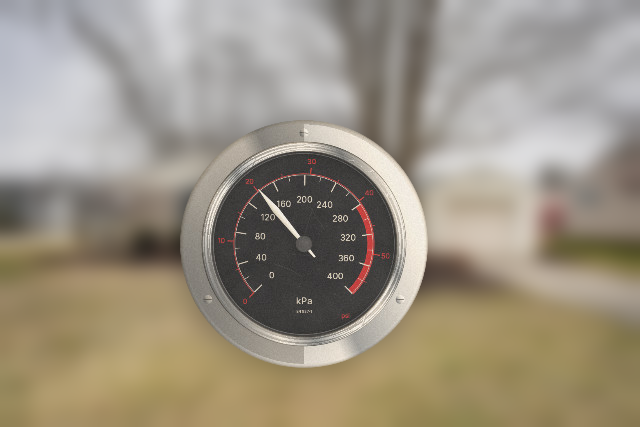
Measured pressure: 140 kPa
